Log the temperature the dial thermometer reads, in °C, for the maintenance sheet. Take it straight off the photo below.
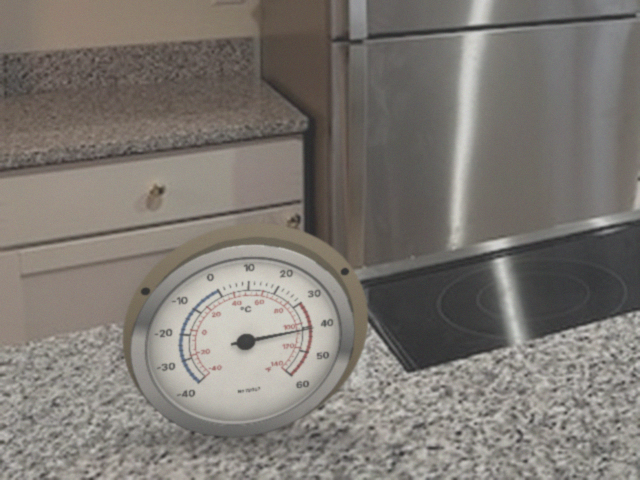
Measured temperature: 40 °C
